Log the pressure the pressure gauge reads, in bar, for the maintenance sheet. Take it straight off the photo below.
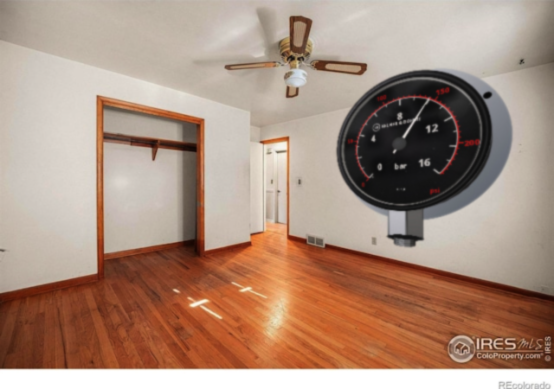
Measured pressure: 10 bar
